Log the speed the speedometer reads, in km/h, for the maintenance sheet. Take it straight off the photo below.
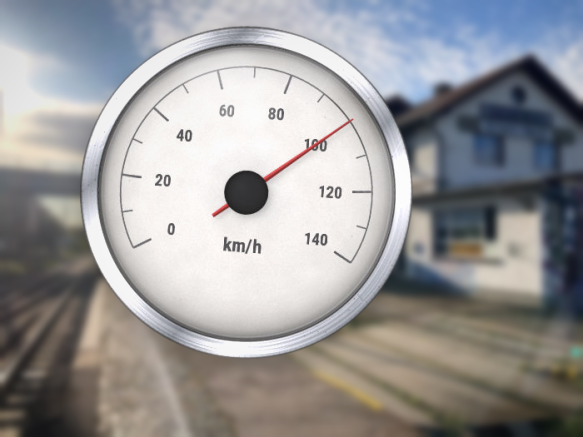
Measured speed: 100 km/h
